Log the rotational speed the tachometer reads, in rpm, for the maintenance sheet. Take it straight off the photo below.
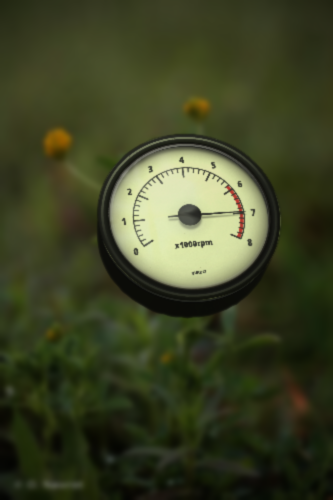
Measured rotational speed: 7000 rpm
